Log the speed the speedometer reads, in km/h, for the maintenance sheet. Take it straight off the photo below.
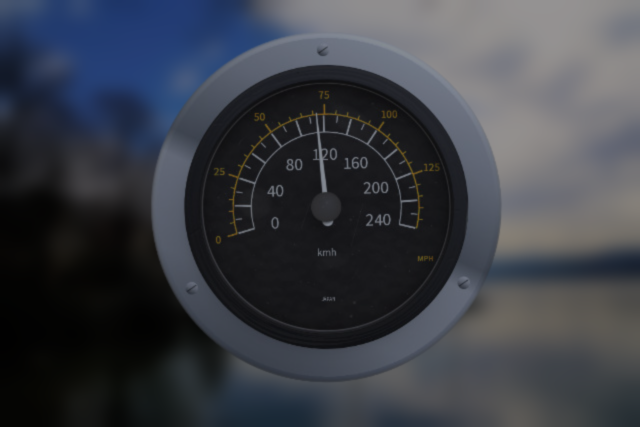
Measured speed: 115 km/h
